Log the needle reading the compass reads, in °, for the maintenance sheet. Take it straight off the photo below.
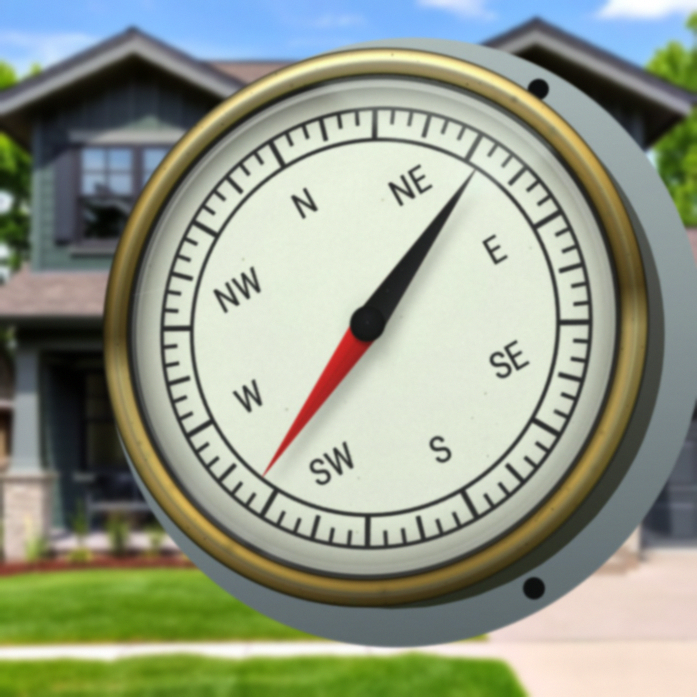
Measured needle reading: 245 °
